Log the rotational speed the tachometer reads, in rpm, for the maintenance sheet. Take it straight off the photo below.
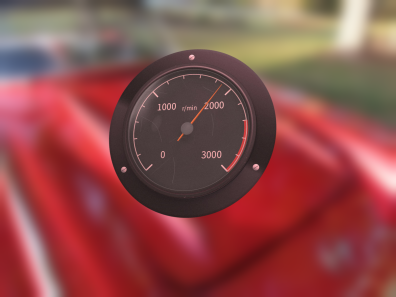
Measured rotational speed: 1900 rpm
